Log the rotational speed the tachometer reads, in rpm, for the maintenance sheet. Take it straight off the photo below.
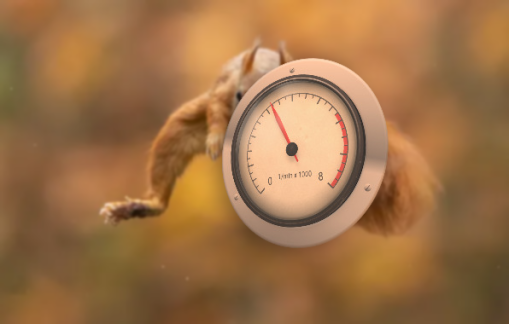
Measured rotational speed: 3250 rpm
